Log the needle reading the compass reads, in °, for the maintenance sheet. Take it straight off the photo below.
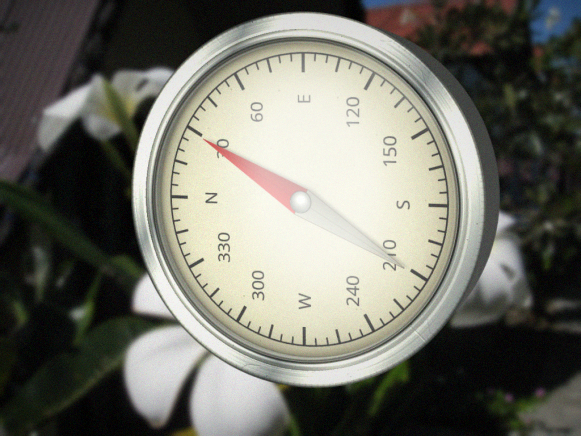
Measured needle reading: 30 °
